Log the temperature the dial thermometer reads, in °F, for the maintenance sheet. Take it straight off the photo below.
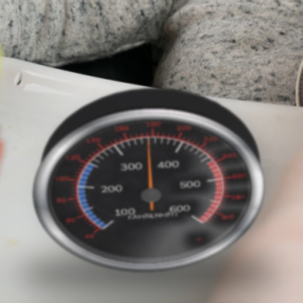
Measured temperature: 350 °F
